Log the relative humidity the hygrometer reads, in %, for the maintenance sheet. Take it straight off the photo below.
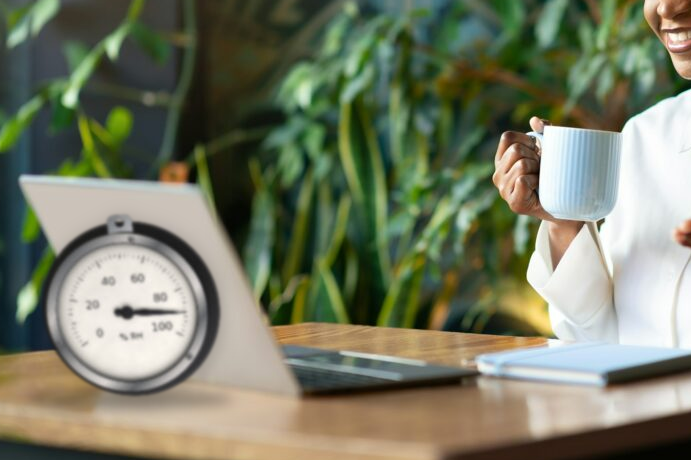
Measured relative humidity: 90 %
